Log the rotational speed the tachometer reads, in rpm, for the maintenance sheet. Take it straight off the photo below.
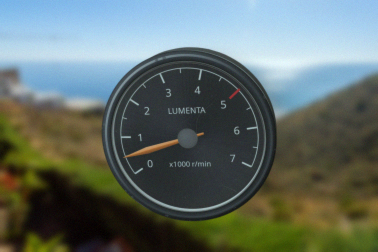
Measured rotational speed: 500 rpm
